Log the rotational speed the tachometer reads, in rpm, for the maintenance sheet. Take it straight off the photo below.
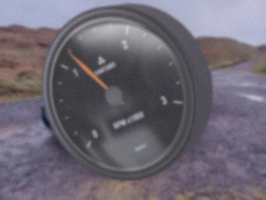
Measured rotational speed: 1200 rpm
